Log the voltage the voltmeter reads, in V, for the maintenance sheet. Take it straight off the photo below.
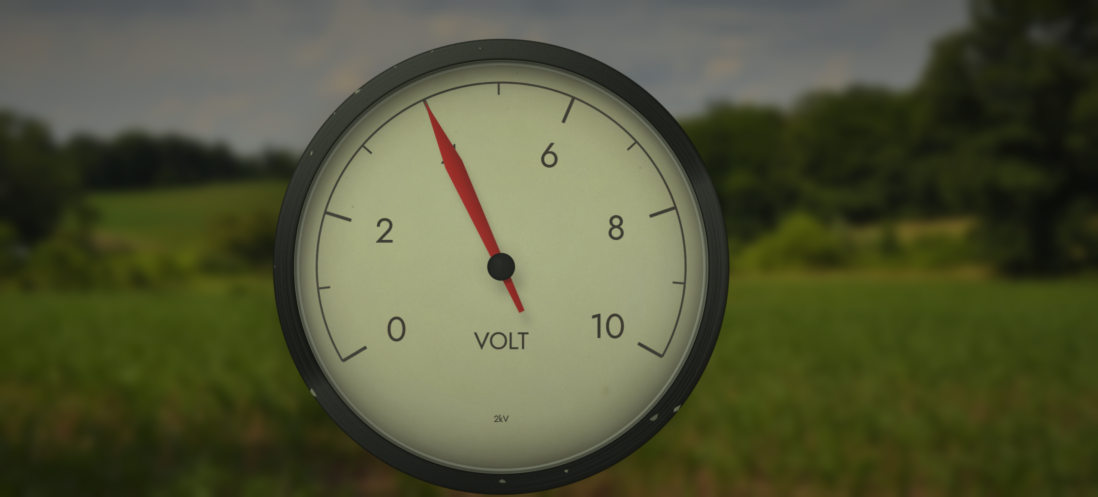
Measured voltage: 4 V
